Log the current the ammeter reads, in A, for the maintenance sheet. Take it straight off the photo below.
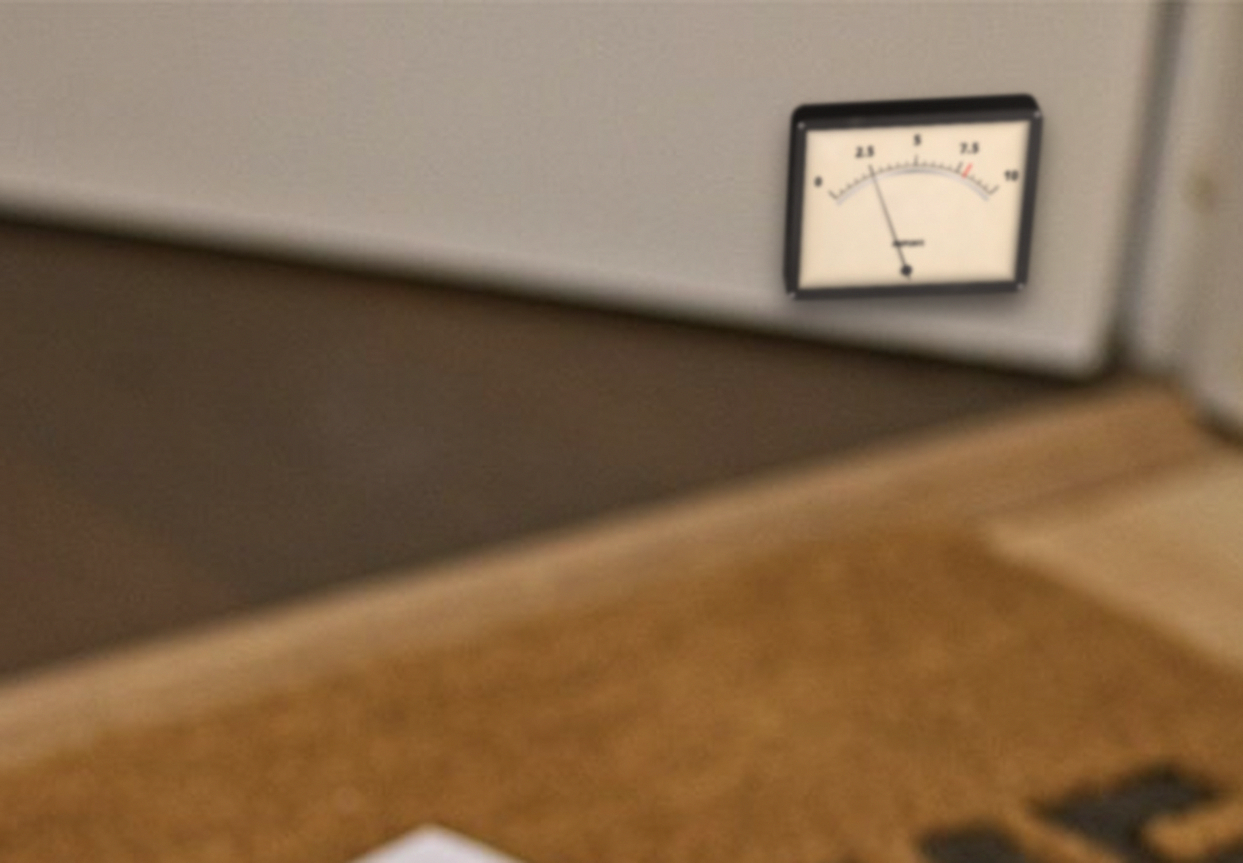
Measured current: 2.5 A
